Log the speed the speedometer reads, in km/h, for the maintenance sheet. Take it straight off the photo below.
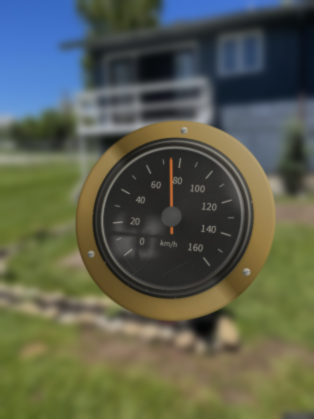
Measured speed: 75 km/h
